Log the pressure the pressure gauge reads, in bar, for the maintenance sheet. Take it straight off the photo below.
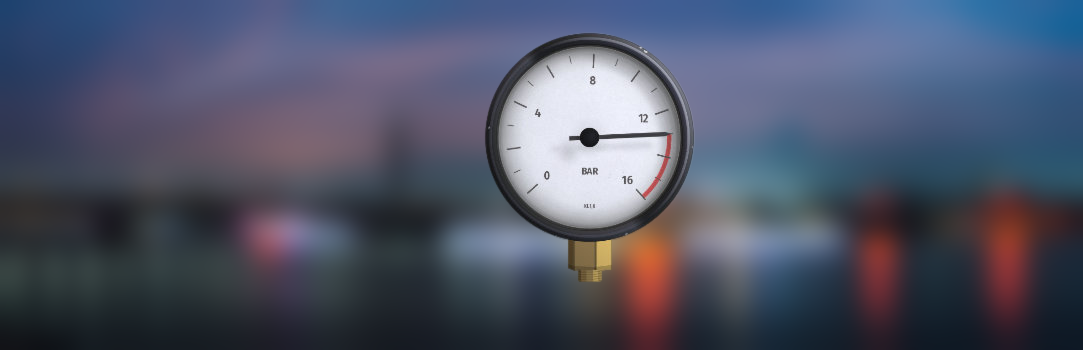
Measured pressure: 13 bar
